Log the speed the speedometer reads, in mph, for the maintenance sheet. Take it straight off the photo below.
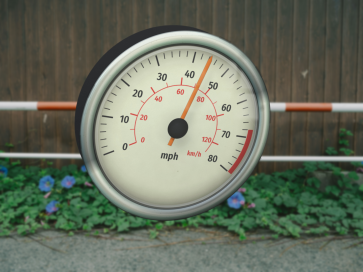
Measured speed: 44 mph
